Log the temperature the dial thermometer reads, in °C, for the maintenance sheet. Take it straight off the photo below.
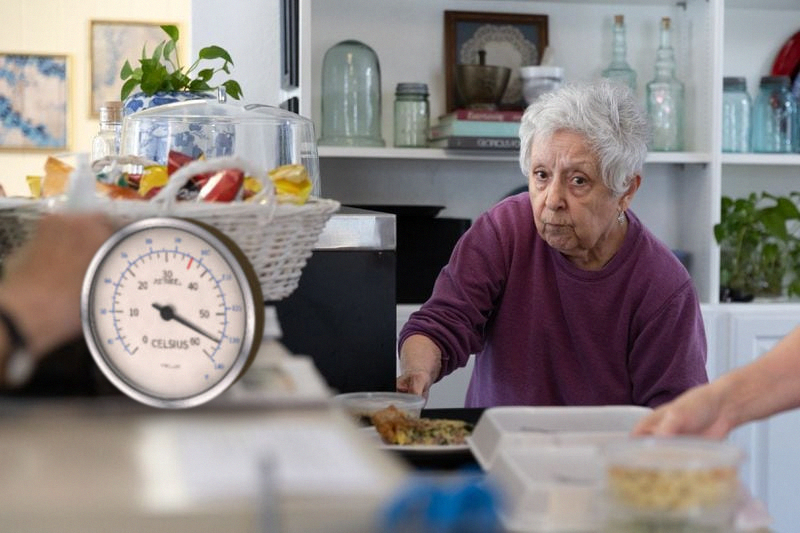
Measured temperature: 56 °C
